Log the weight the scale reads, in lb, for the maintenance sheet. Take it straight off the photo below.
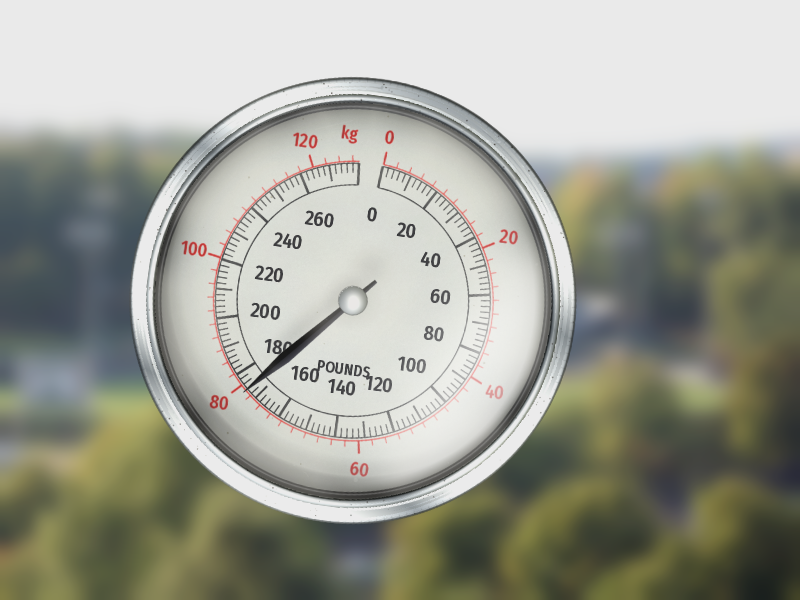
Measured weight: 174 lb
